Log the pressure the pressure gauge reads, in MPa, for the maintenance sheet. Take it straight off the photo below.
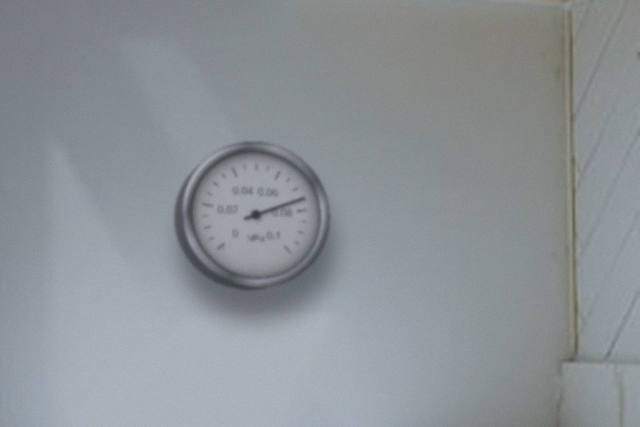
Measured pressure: 0.075 MPa
